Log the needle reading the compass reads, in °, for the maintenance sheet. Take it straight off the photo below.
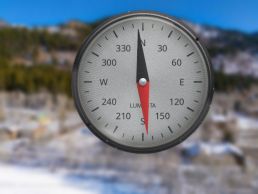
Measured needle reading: 175 °
